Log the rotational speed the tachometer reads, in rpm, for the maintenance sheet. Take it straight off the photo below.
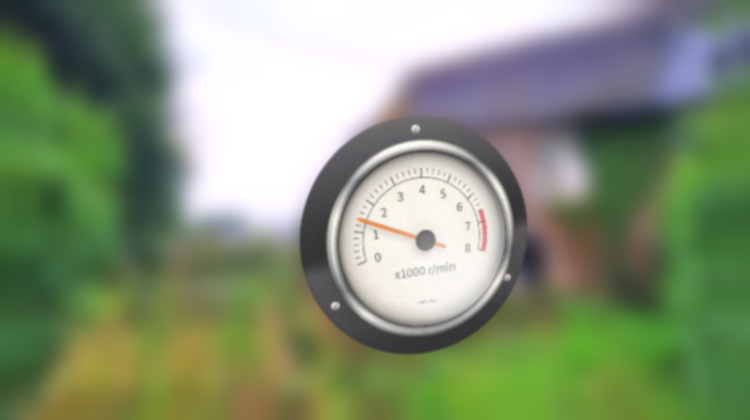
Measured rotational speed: 1400 rpm
